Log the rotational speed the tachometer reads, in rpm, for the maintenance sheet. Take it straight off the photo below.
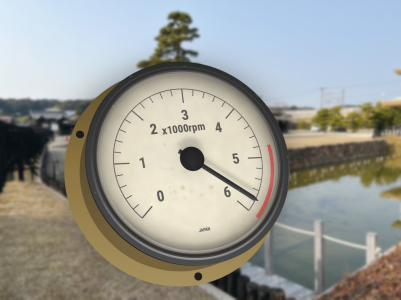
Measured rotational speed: 5800 rpm
